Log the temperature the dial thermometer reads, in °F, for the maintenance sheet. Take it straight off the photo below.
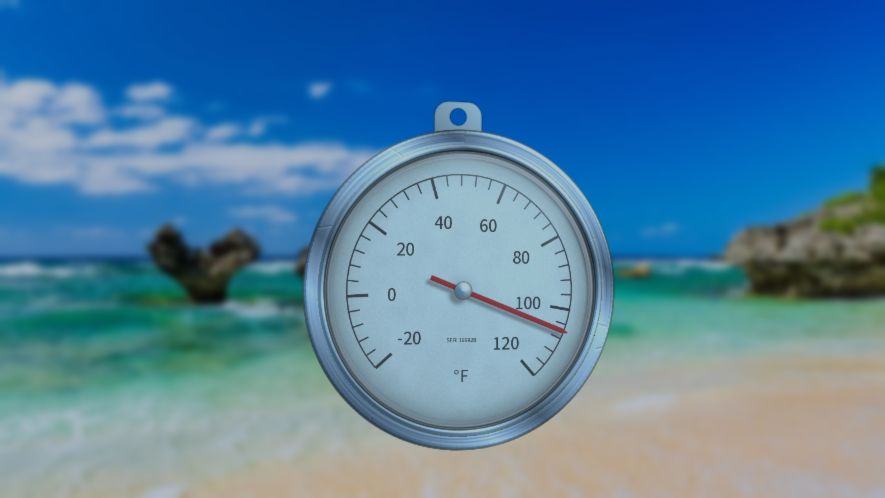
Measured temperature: 106 °F
